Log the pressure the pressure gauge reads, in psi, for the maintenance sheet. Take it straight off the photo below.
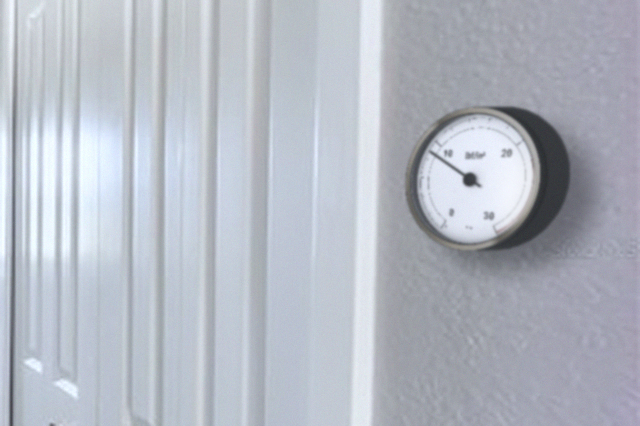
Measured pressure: 9 psi
